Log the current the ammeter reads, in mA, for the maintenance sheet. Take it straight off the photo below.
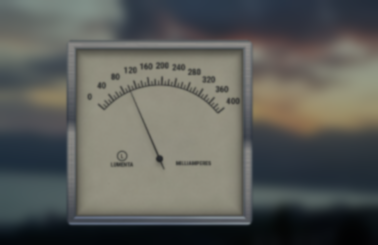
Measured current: 100 mA
